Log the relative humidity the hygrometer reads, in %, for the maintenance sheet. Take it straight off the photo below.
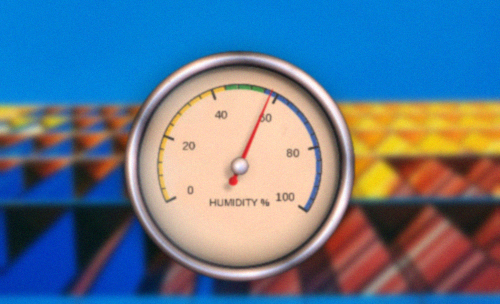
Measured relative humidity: 58 %
